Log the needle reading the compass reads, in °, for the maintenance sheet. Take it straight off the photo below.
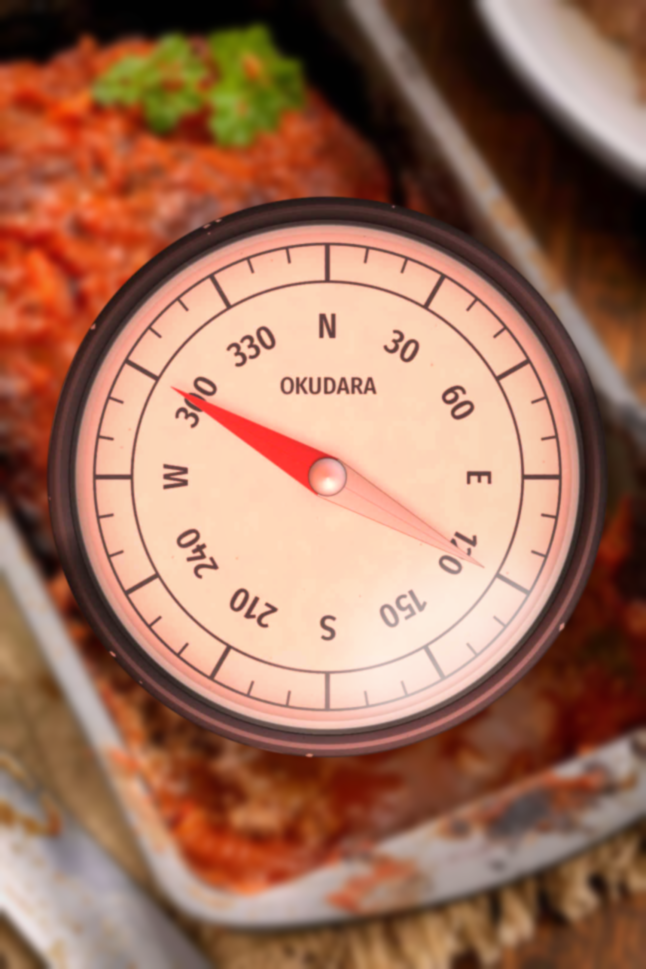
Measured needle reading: 300 °
